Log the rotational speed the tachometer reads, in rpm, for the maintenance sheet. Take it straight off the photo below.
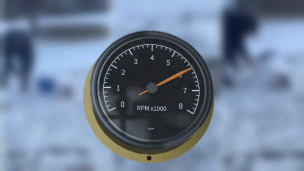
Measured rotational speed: 6000 rpm
